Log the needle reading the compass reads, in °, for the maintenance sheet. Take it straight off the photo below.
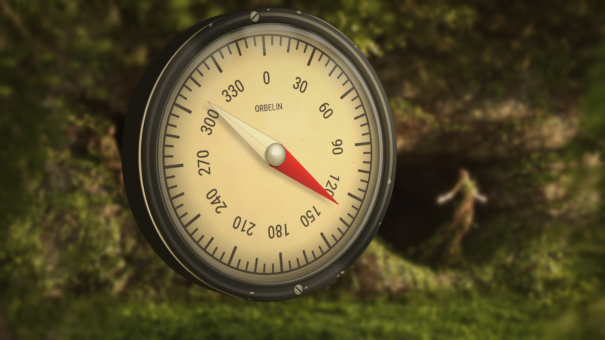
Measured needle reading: 130 °
